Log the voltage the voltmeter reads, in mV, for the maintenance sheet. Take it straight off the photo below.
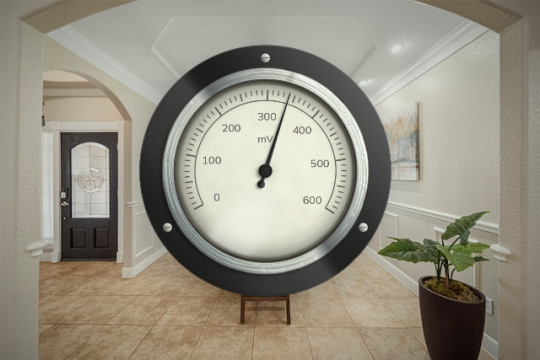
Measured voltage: 340 mV
